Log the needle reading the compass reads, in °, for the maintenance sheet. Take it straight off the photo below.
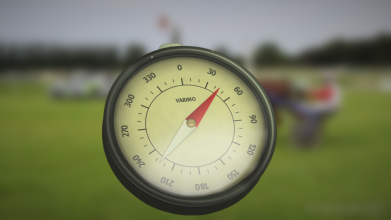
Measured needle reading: 45 °
